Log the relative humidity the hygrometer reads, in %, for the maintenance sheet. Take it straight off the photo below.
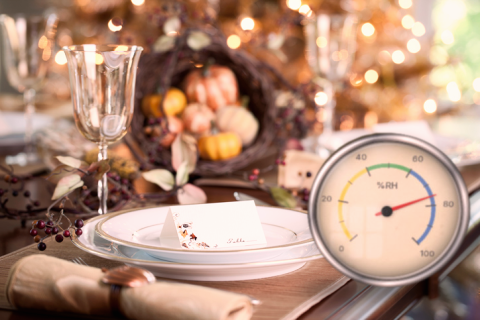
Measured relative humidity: 75 %
